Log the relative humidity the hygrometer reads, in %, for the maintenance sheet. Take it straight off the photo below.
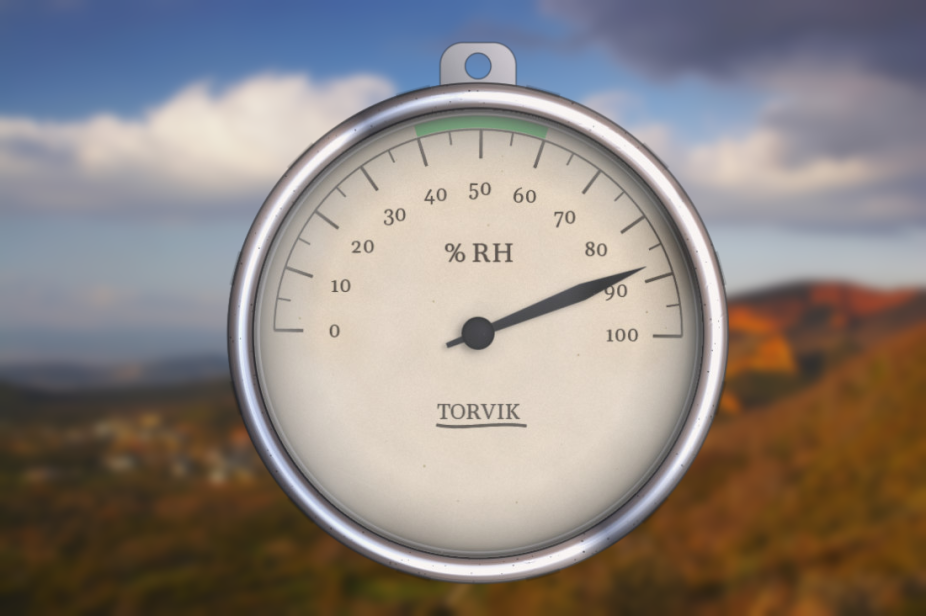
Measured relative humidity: 87.5 %
